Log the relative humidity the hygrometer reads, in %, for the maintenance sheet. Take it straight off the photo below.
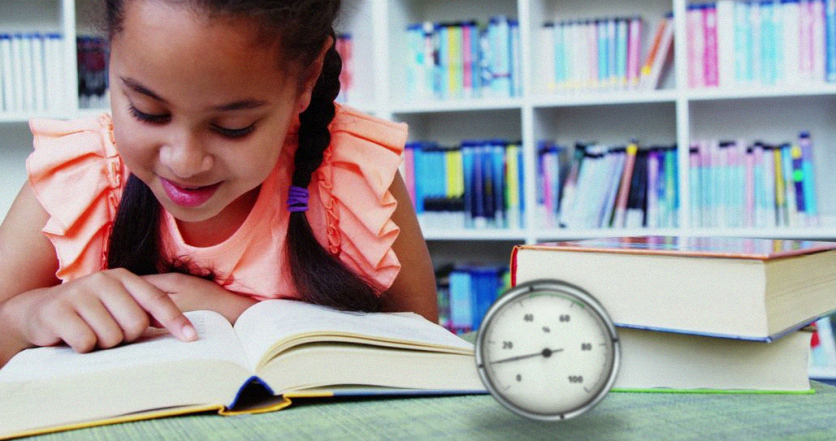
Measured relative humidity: 12 %
